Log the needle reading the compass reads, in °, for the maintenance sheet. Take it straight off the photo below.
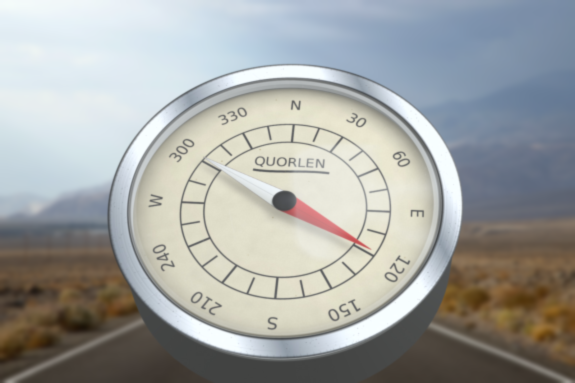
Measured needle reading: 120 °
